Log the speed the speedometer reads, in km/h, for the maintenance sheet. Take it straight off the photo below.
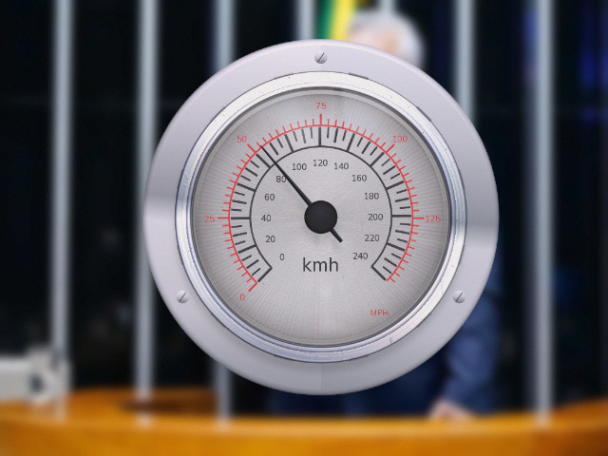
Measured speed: 85 km/h
